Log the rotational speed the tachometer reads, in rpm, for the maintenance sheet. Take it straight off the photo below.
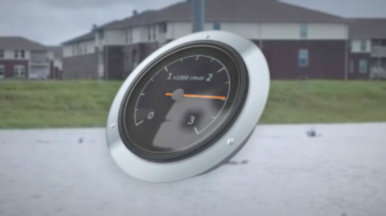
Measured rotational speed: 2500 rpm
